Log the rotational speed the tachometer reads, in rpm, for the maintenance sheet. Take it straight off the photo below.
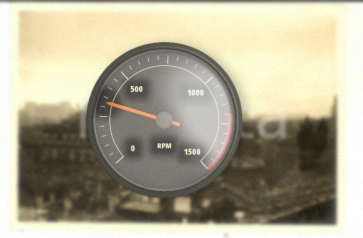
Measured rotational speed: 325 rpm
